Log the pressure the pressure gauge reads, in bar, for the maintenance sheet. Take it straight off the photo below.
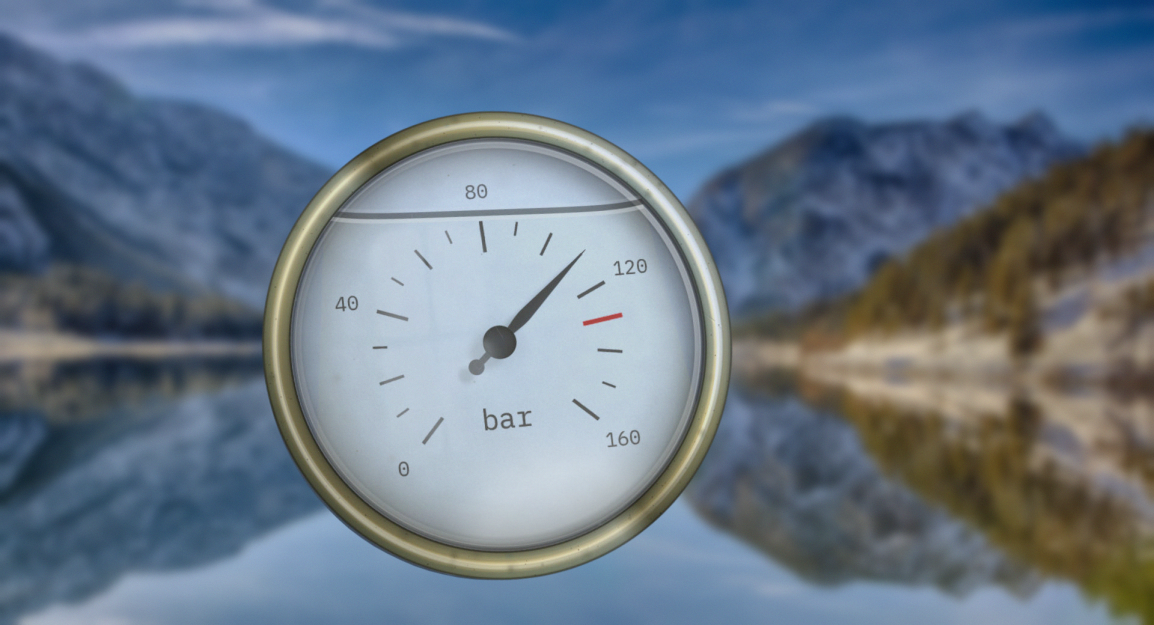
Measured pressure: 110 bar
